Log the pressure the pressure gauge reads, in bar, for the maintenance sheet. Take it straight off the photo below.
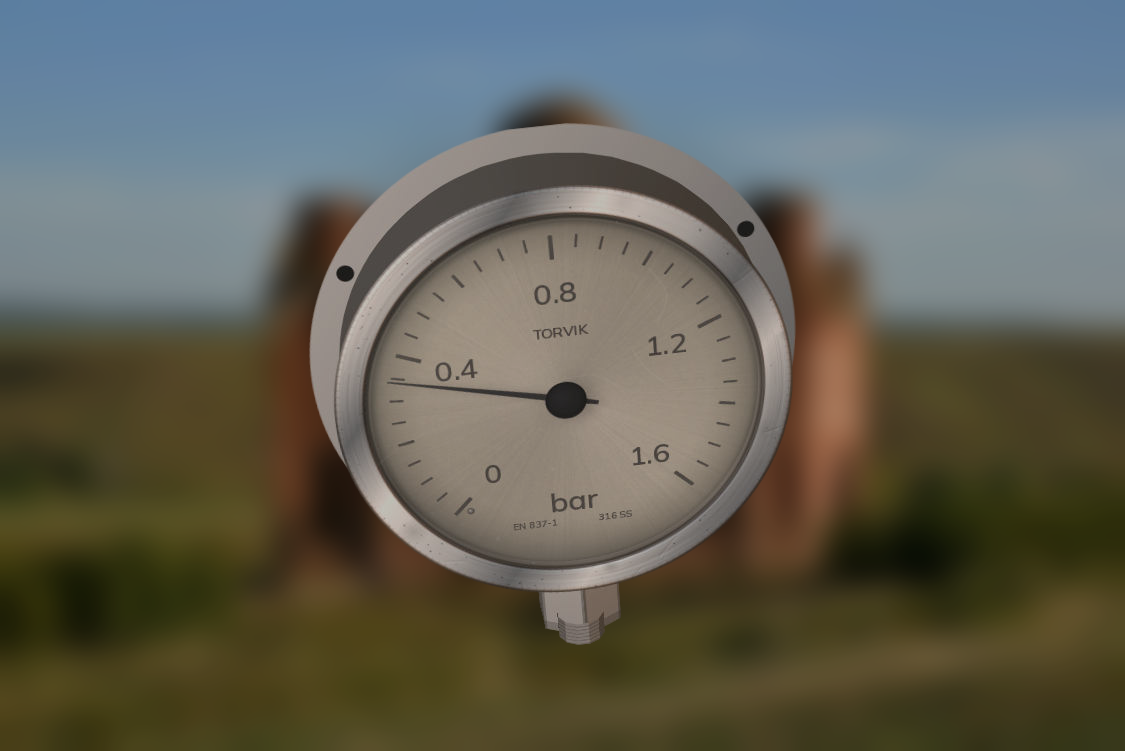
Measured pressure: 0.35 bar
